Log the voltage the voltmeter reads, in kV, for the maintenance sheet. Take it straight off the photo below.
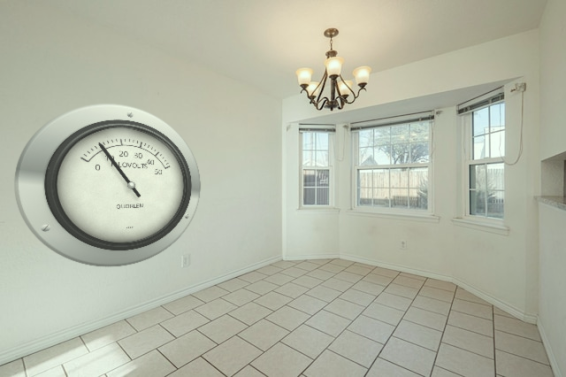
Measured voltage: 10 kV
